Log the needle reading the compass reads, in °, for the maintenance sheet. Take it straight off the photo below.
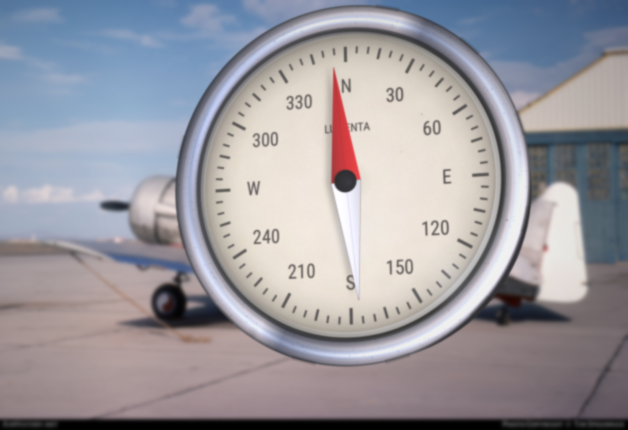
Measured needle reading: 355 °
